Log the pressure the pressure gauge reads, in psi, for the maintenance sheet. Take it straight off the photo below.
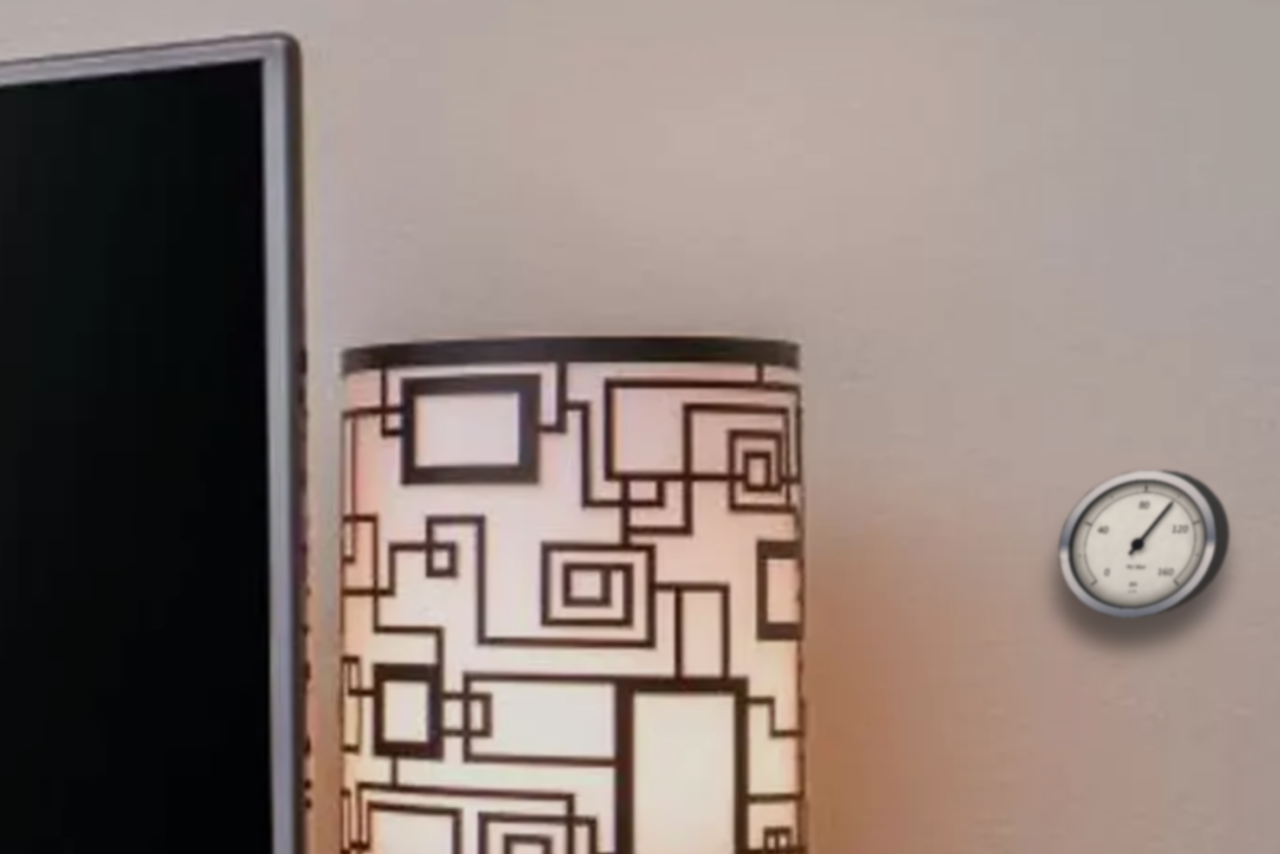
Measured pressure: 100 psi
